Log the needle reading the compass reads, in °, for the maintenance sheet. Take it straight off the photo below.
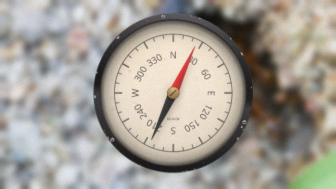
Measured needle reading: 25 °
